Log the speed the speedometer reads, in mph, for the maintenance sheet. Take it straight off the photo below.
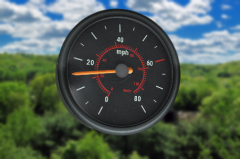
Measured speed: 15 mph
